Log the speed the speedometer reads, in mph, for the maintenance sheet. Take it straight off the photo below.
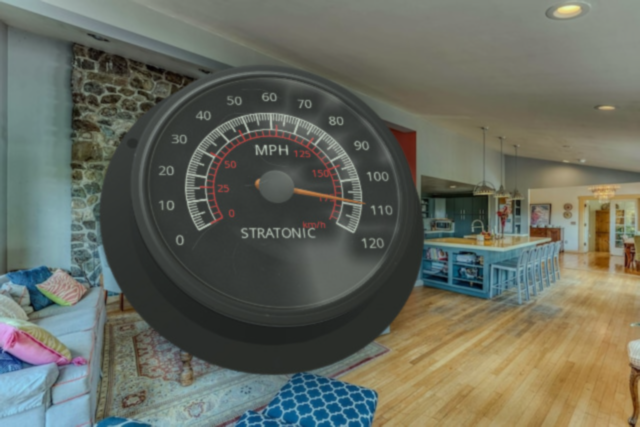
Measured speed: 110 mph
